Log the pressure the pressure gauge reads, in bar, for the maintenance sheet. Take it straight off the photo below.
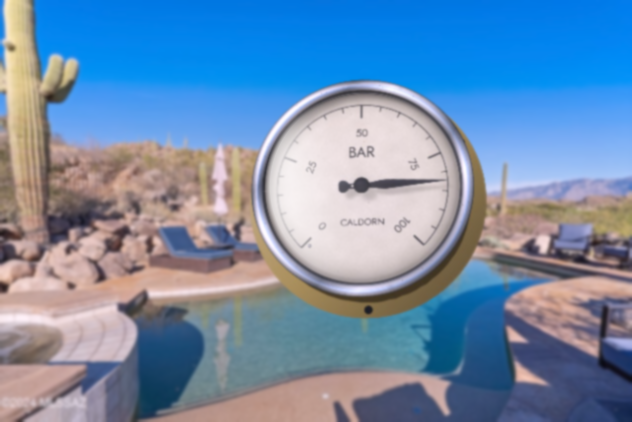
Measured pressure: 82.5 bar
